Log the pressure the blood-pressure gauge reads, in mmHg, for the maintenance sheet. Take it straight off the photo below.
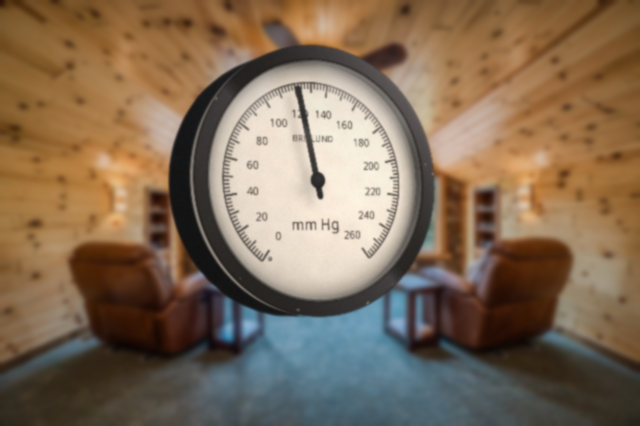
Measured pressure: 120 mmHg
